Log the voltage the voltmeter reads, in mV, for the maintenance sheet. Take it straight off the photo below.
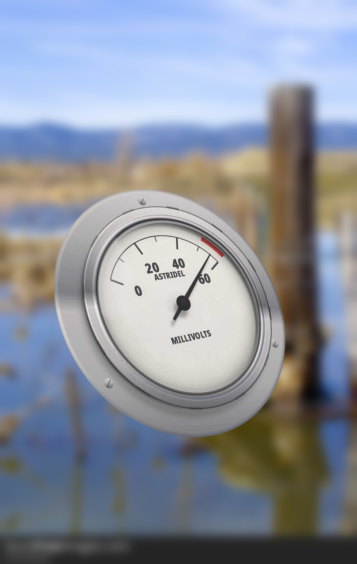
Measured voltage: 55 mV
